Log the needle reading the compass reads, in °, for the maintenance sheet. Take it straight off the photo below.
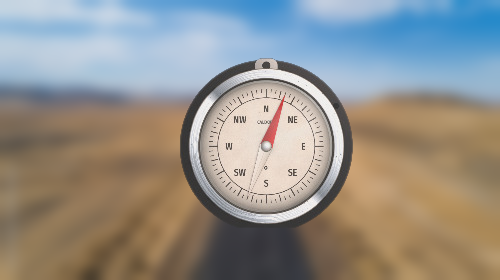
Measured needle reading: 20 °
